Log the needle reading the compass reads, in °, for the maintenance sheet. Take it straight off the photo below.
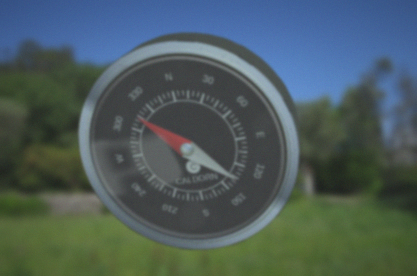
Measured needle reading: 315 °
